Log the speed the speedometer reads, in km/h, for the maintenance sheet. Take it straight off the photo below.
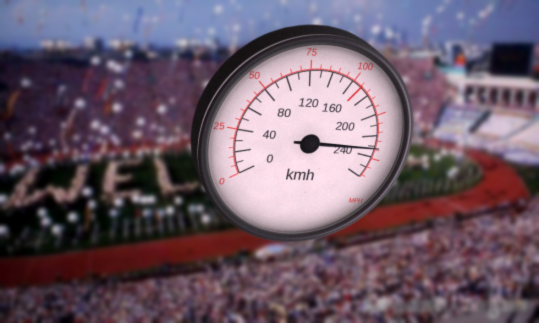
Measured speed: 230 km/h
